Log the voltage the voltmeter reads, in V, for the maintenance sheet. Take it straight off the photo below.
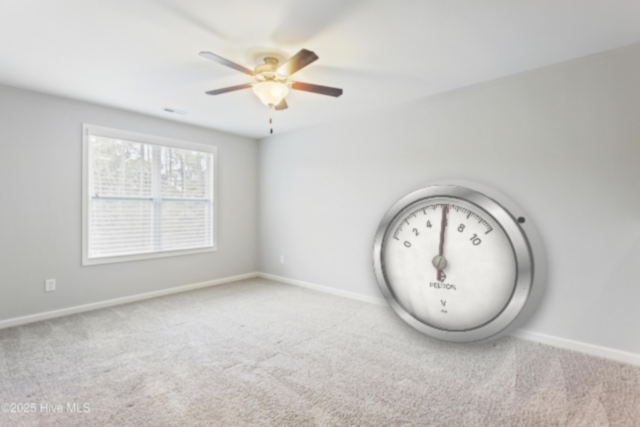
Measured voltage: 6 V
